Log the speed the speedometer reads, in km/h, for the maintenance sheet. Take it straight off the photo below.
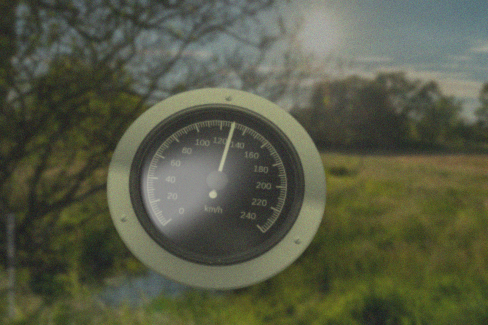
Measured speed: 130 km/h
